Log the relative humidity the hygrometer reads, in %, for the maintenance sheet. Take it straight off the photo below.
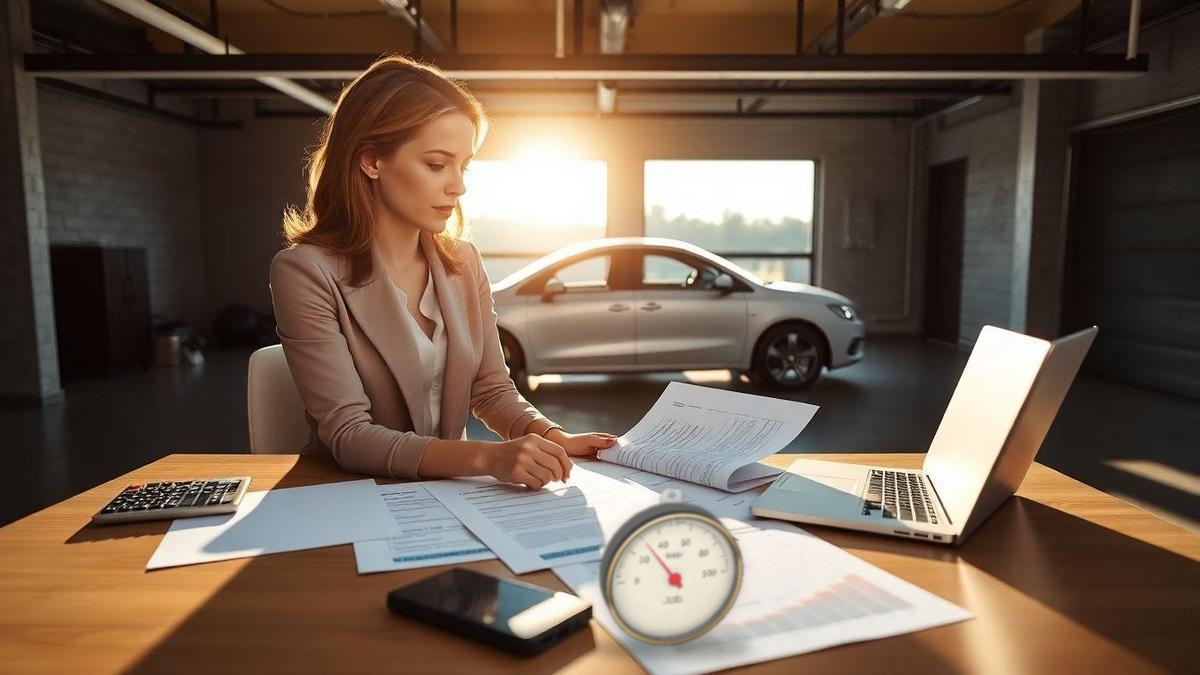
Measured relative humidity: 30 %
